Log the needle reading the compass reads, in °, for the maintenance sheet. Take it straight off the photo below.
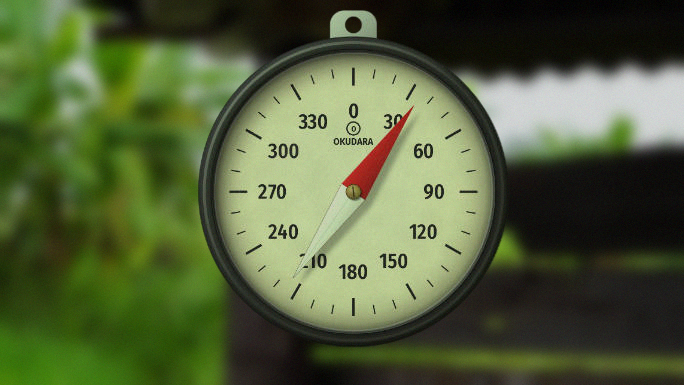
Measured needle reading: 35 °
